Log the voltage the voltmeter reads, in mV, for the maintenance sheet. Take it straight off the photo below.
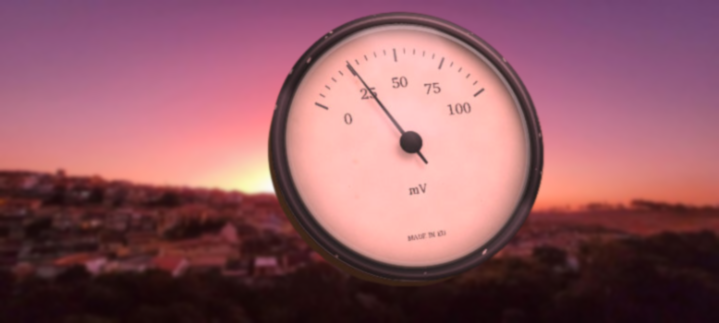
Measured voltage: 25 mV
